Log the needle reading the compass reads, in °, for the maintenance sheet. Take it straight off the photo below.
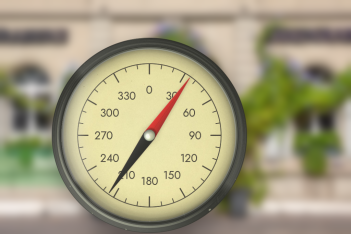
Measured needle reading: 35 °
